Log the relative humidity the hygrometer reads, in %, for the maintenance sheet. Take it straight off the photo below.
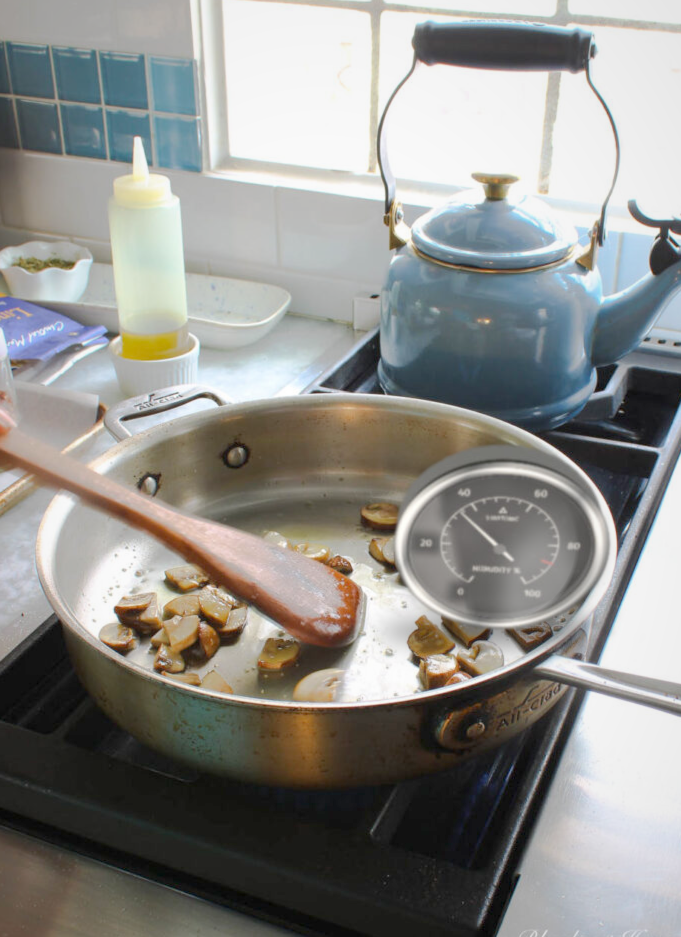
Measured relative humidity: 36 %
